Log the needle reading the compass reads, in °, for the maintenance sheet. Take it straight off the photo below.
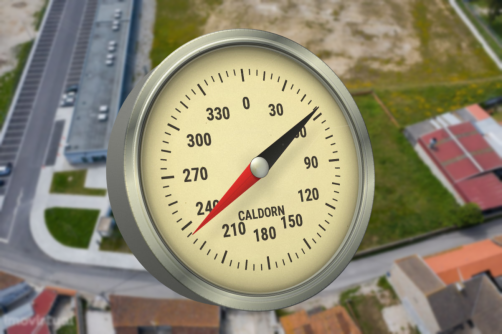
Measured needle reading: 235 °
